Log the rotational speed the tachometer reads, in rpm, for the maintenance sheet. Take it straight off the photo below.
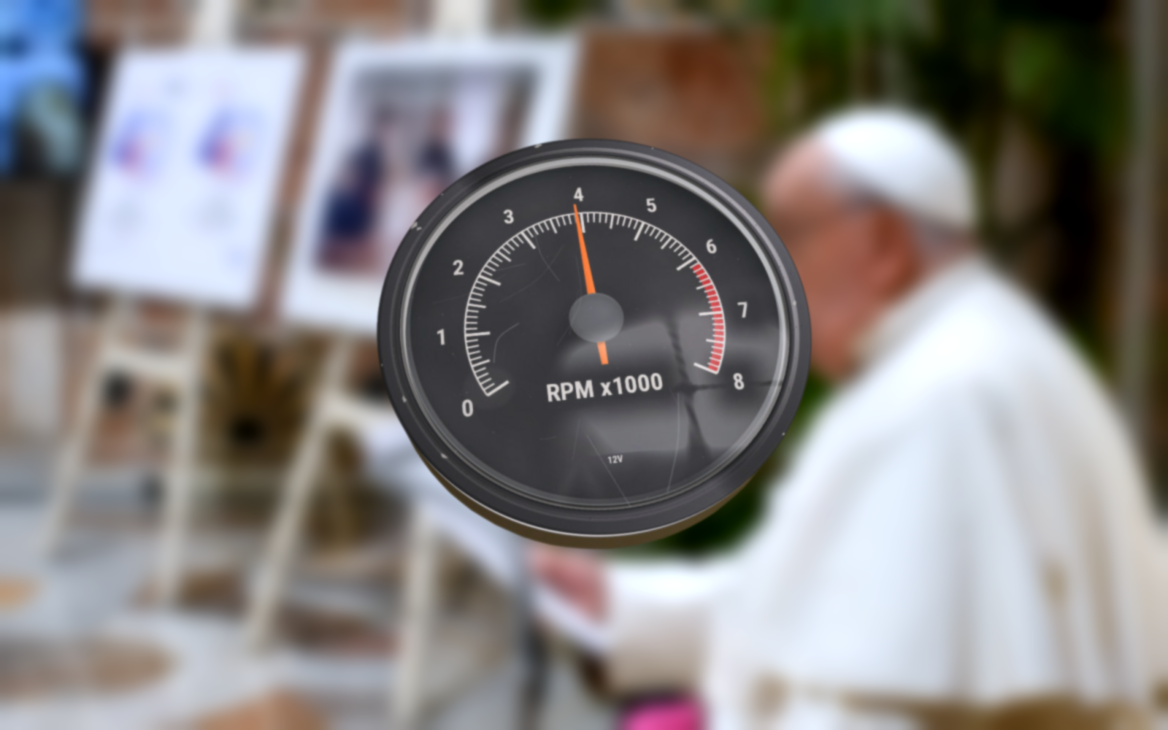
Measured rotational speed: 3900 rpm
